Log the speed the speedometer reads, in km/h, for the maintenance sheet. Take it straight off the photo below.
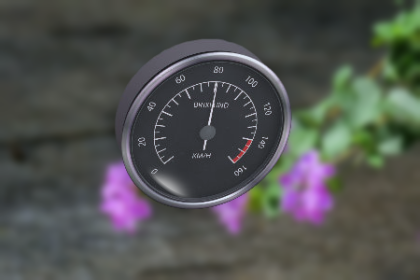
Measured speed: 80 km/h
